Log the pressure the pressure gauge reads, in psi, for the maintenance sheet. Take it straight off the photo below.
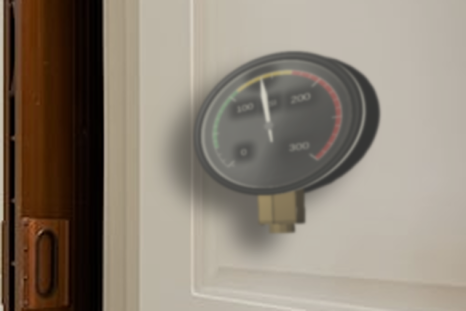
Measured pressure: 140 psi
